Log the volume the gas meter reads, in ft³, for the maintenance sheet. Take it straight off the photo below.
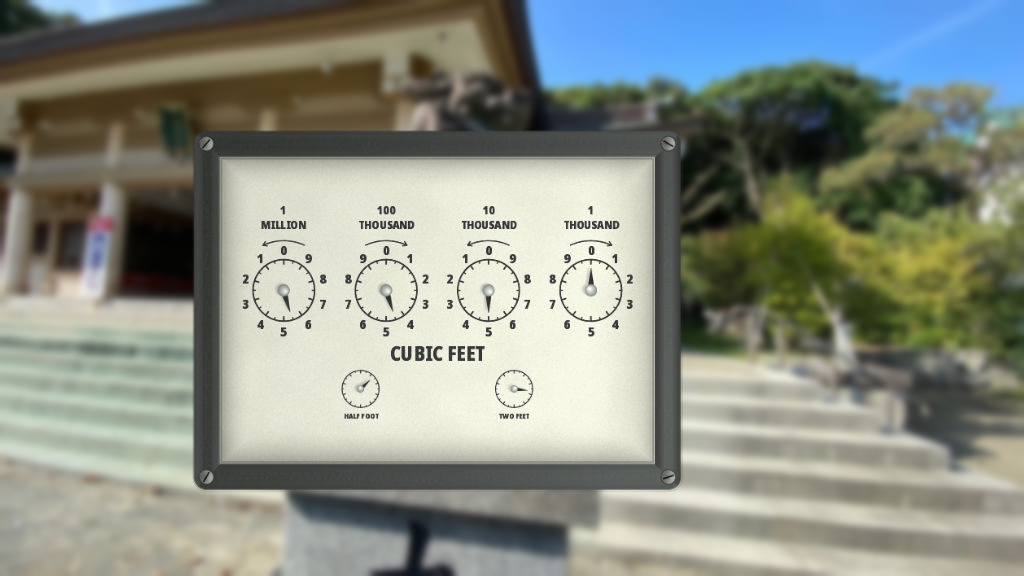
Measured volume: 545000 ft³
